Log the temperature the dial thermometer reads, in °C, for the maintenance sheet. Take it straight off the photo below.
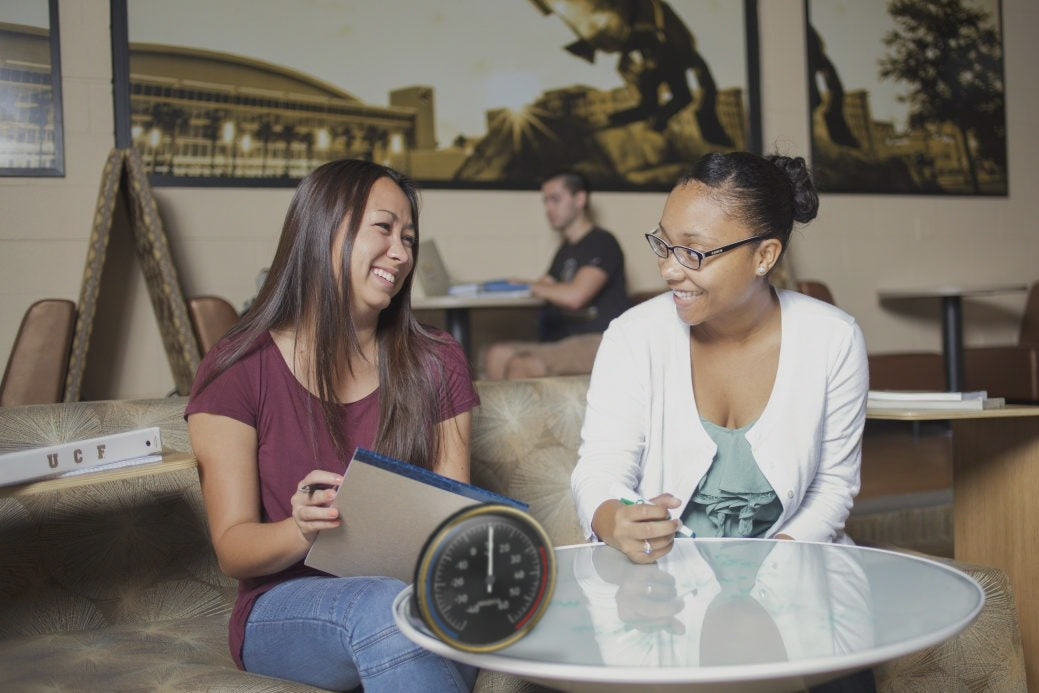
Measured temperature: 10 °C
